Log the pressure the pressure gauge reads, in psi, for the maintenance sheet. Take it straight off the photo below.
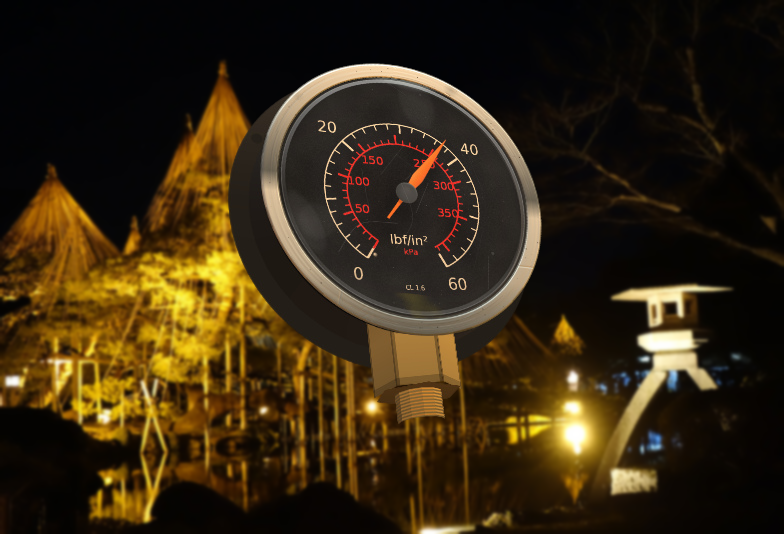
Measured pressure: 37 psi
